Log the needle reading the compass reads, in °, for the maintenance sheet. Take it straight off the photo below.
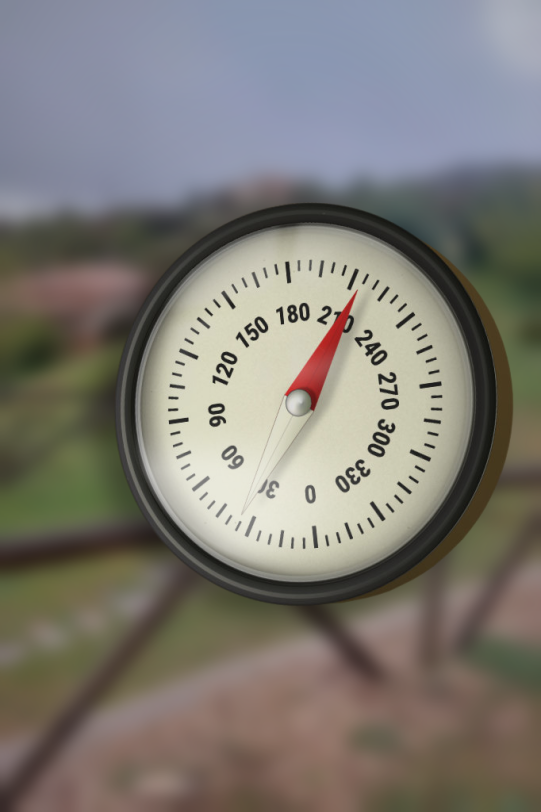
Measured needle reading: 215 °
